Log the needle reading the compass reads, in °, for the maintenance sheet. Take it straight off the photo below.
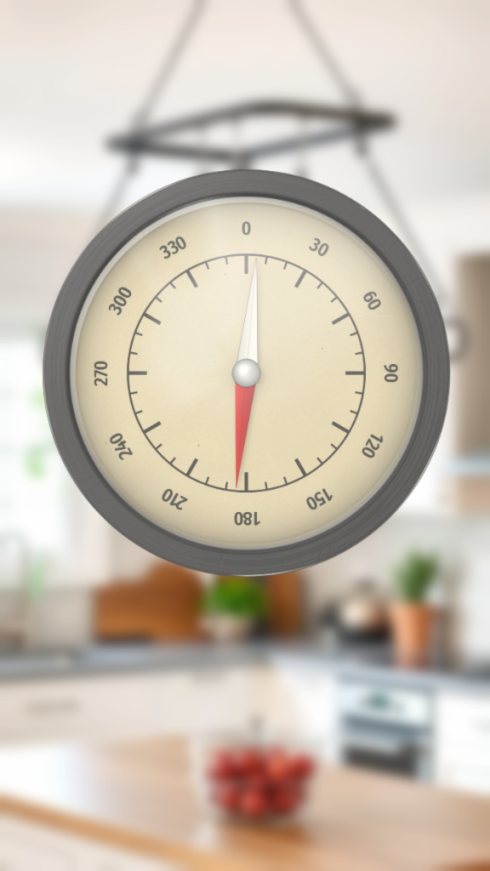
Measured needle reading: 185 °
